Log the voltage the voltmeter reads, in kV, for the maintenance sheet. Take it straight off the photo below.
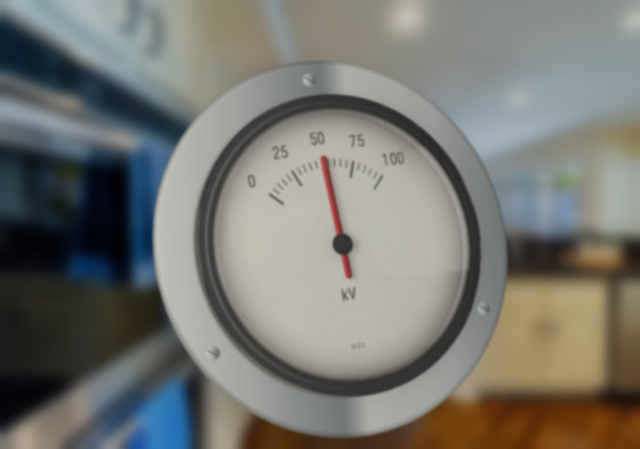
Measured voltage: 50 kV
